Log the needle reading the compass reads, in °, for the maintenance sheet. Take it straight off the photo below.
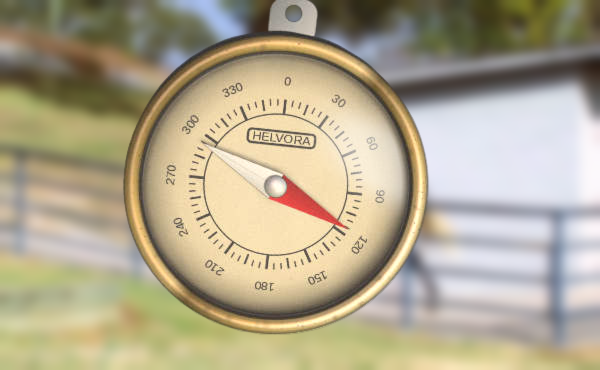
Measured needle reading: 115 °
